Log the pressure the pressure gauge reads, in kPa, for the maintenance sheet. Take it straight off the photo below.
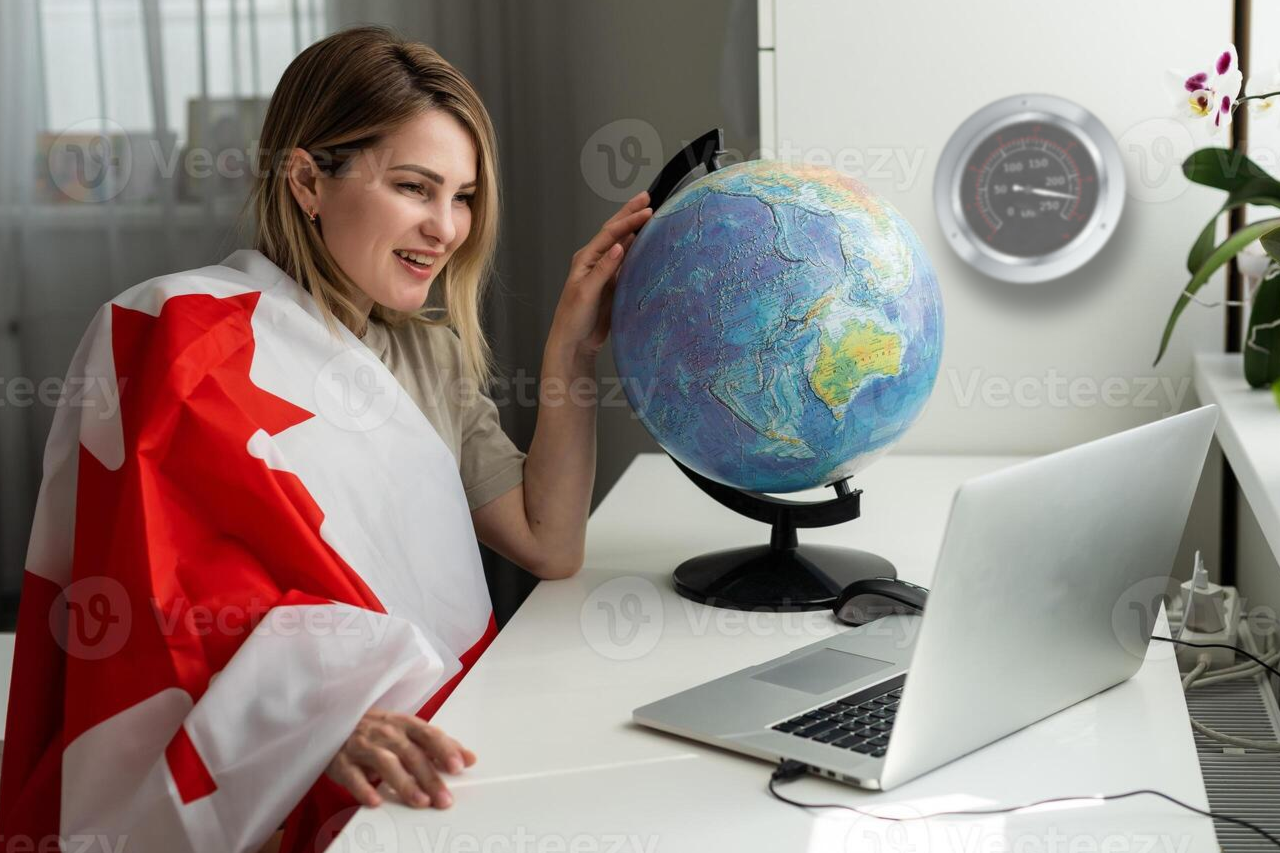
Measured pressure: 225 kPa
